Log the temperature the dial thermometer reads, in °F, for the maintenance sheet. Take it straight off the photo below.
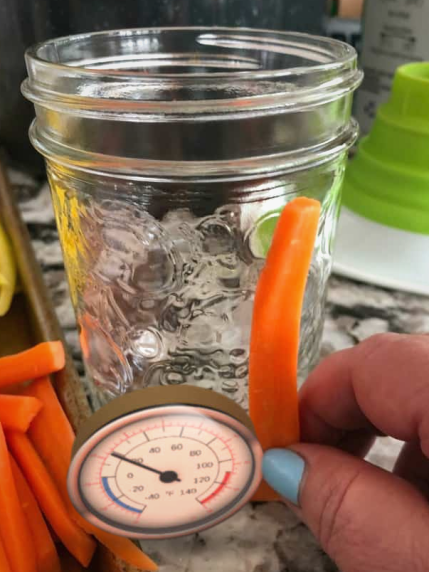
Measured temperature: 20 °F
